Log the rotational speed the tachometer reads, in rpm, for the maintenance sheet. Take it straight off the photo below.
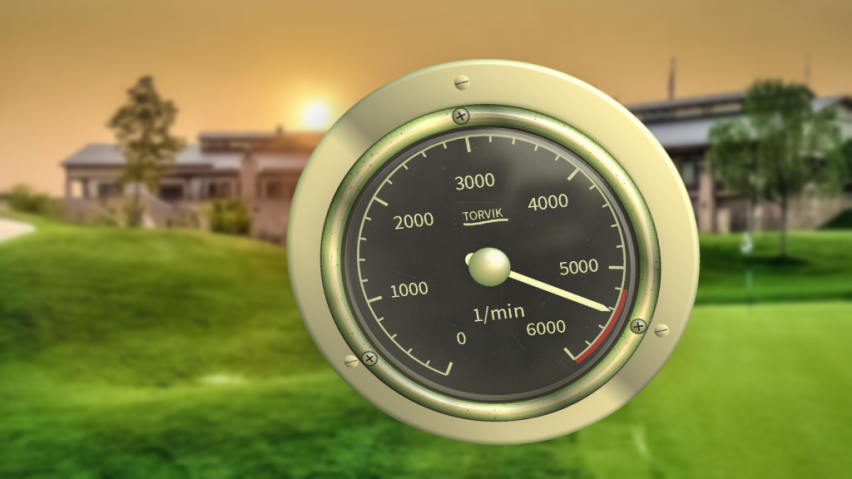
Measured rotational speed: 5400 rpm
